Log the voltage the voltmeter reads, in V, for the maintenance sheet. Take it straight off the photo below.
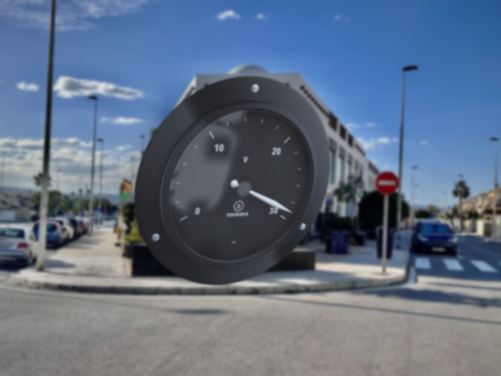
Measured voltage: 29 V
